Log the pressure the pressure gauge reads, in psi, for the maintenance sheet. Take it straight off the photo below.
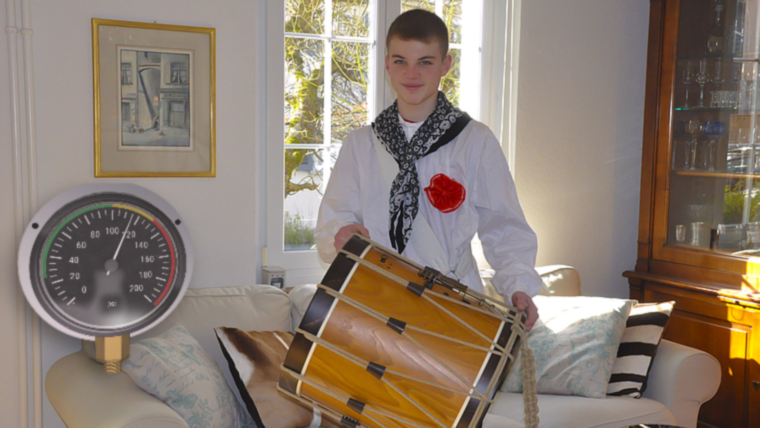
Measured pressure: 115 psi
